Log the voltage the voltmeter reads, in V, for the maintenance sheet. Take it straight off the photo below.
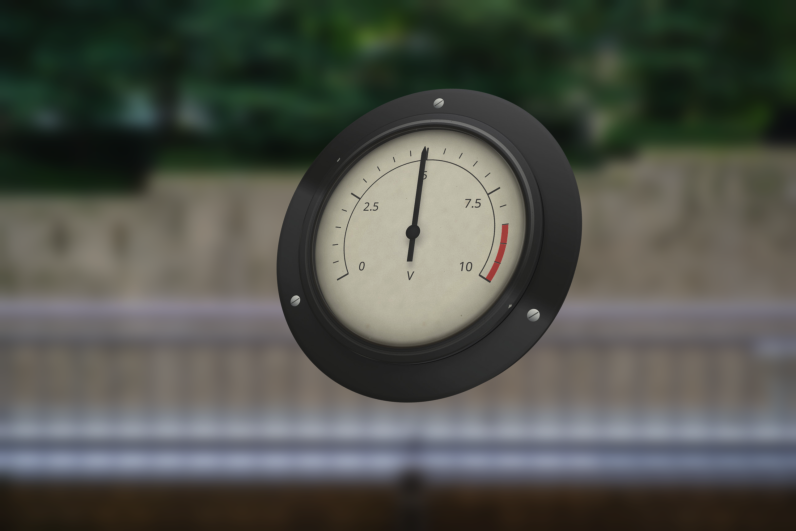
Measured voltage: 5 V
